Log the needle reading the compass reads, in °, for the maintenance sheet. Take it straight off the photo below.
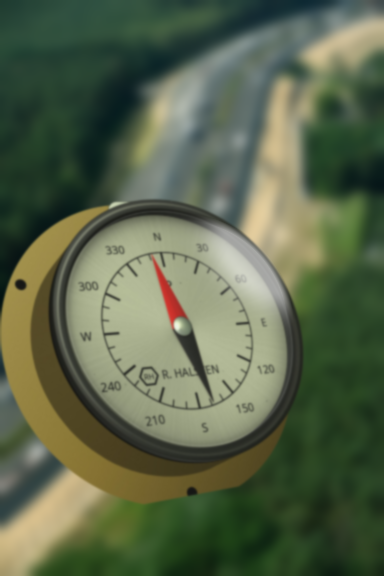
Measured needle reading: 350 °
